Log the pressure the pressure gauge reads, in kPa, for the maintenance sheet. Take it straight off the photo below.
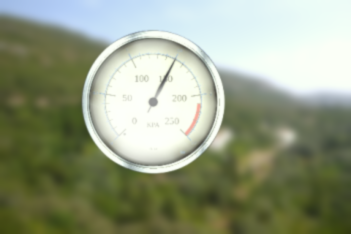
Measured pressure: 150 kPa
